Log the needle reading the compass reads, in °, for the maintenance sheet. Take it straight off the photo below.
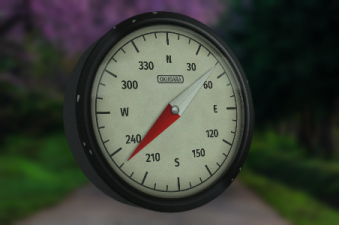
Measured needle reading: 230 °
